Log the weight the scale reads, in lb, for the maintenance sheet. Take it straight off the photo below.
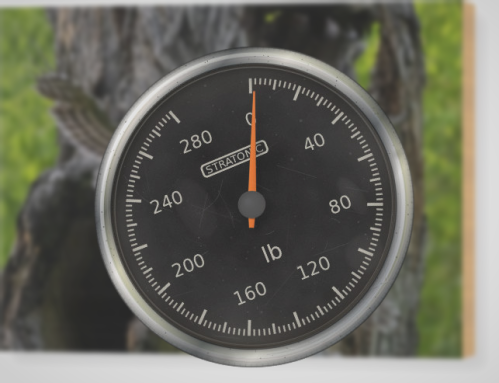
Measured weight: 2 lb
